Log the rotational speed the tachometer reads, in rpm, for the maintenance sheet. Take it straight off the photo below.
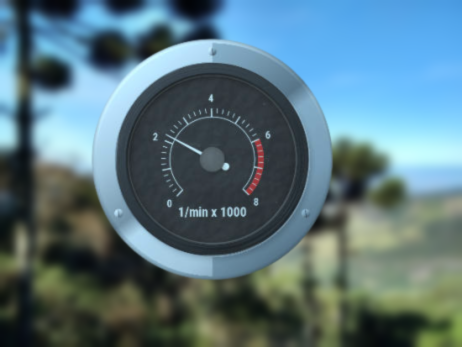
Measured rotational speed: 2200 rpm
